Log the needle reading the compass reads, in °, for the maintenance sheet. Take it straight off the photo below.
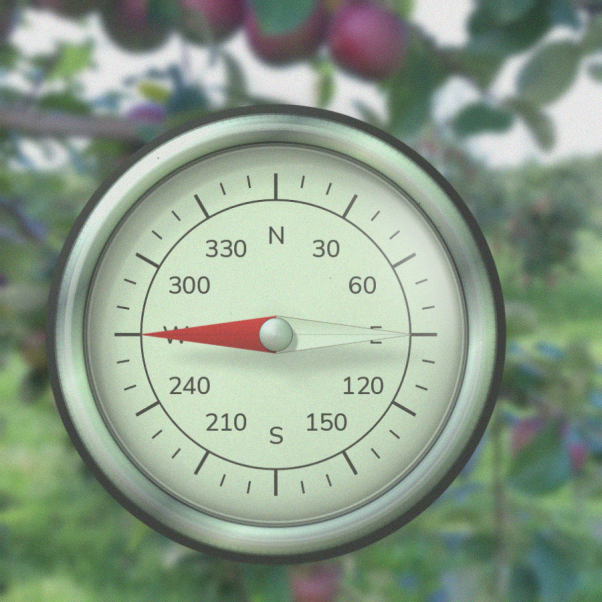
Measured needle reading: 270 °
